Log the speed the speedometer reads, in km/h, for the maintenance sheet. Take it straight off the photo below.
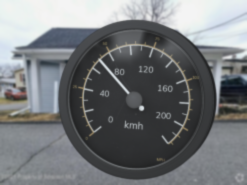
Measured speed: 70 km/h
